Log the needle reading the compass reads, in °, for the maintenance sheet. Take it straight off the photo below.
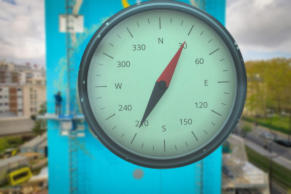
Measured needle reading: 30 °
